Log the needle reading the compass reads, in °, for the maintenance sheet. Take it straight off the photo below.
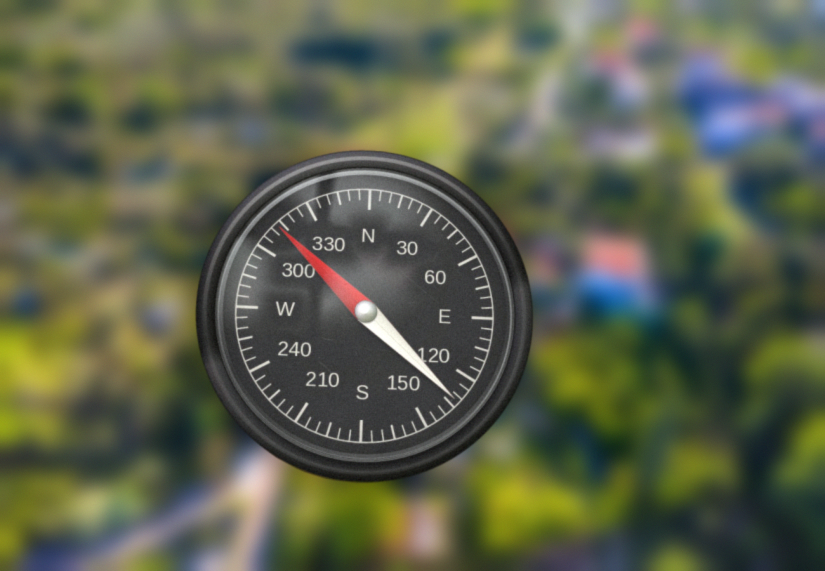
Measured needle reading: 312.5 °
